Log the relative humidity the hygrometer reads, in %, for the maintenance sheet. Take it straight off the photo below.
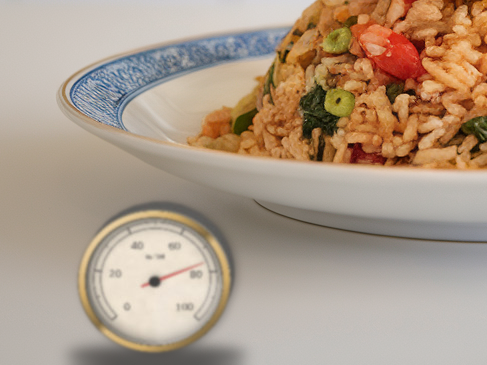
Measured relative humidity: 75 %
